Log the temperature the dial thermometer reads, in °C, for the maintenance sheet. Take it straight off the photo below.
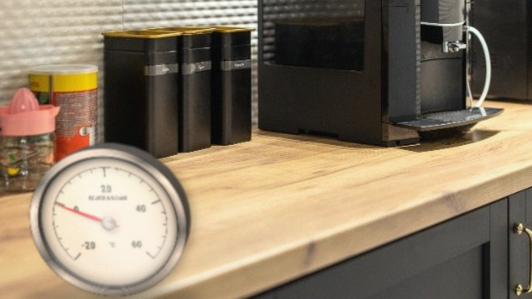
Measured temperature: 0 °C
